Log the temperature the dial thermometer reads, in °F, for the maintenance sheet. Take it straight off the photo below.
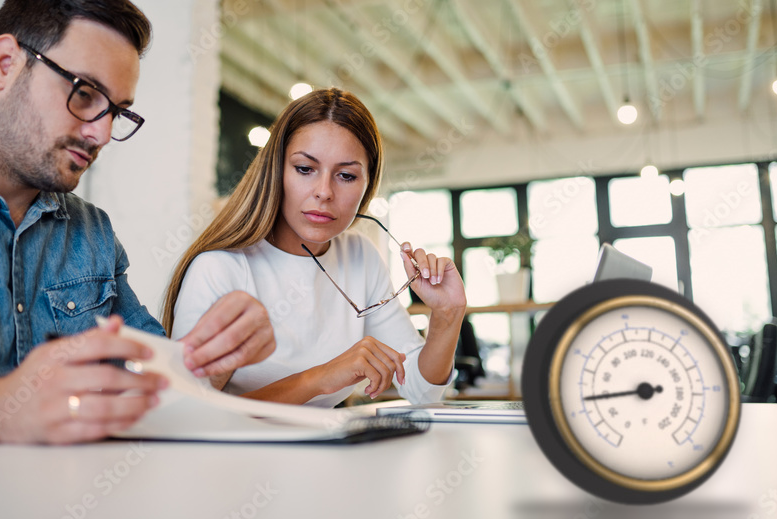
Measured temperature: 40 °F
